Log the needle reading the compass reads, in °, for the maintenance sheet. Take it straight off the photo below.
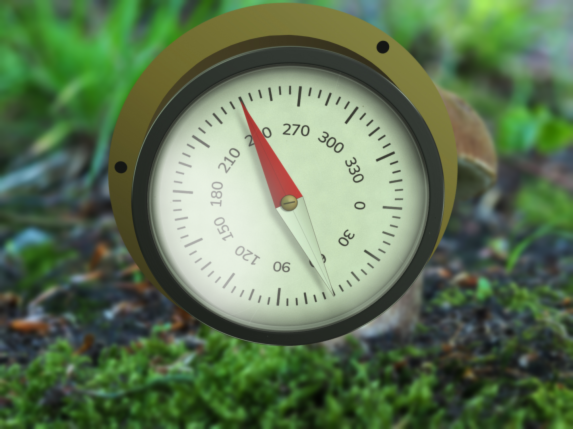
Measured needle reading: 240 °
